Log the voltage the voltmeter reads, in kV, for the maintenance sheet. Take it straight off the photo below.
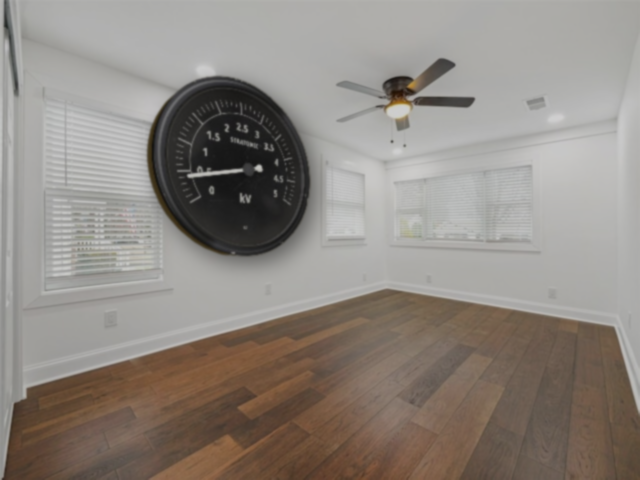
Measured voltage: 0.4 kV
